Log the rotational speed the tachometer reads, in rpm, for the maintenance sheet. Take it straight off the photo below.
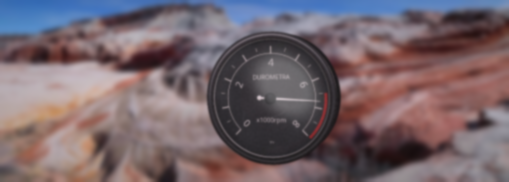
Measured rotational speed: 6750 rpm
